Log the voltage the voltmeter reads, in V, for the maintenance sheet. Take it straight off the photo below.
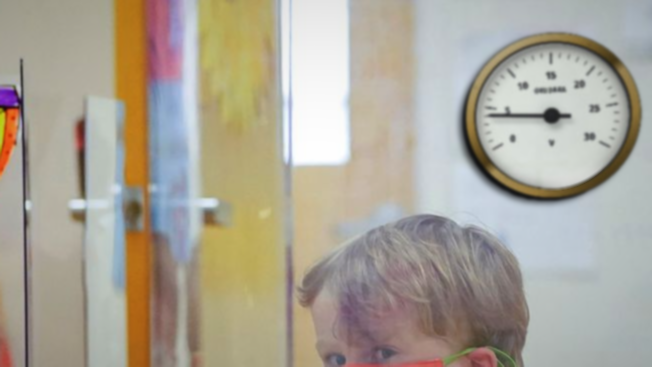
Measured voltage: 4 V
